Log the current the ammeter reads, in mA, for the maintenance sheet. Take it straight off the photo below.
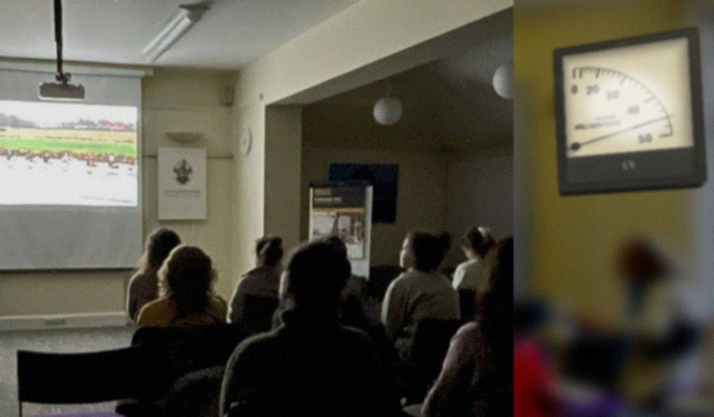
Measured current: 46 mA
